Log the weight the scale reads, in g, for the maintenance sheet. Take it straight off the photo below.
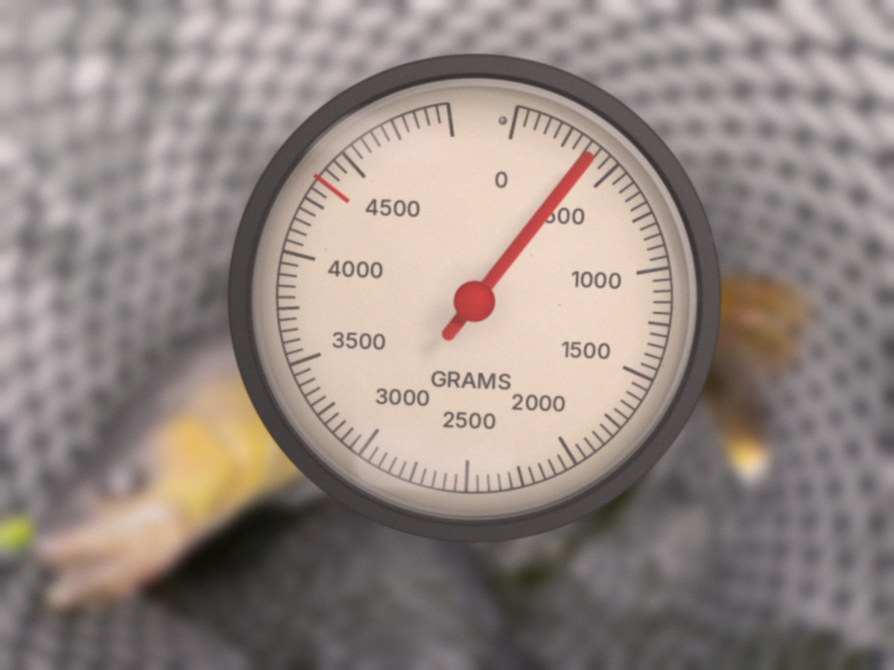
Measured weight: 375 g
